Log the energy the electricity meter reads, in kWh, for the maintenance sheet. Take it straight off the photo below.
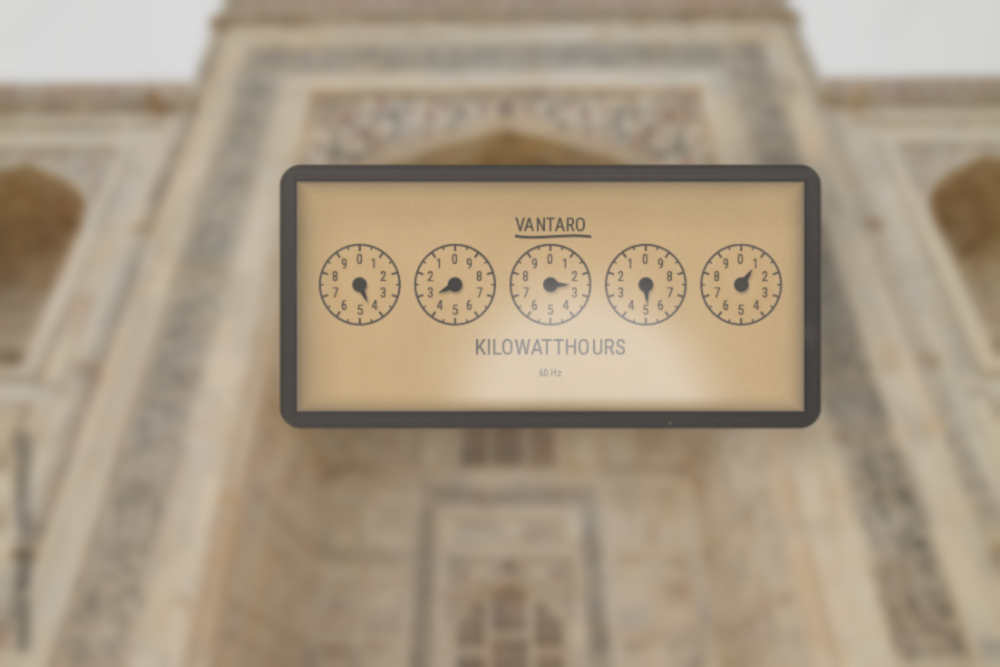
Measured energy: 43251 kWh
